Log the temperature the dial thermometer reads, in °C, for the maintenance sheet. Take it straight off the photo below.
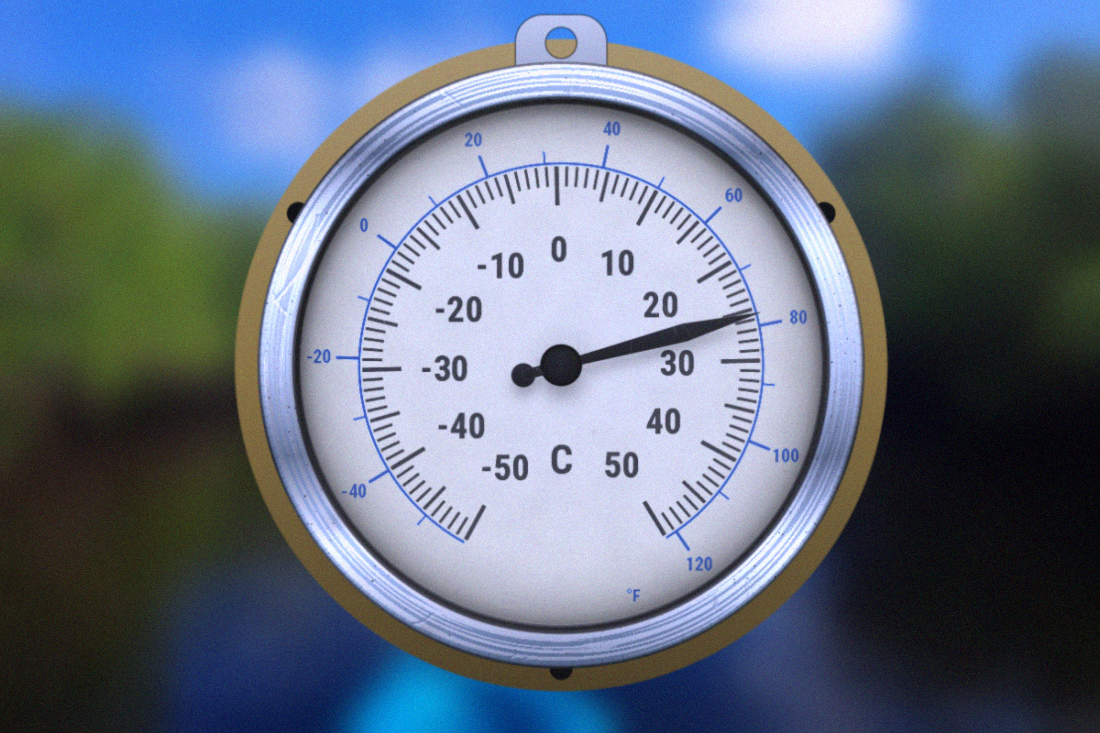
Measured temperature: 25.5 °C
